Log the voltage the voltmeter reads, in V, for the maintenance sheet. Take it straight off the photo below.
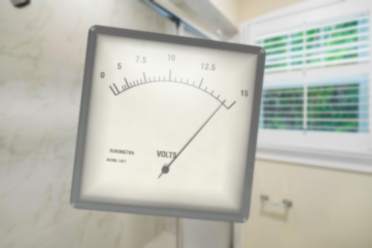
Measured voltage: 14.5 V
